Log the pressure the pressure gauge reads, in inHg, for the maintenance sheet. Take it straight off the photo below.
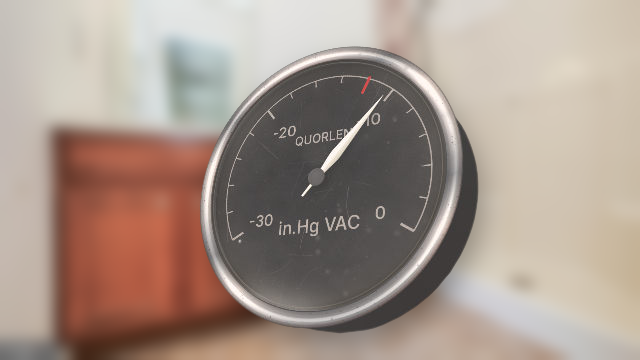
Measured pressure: -10 inHg
